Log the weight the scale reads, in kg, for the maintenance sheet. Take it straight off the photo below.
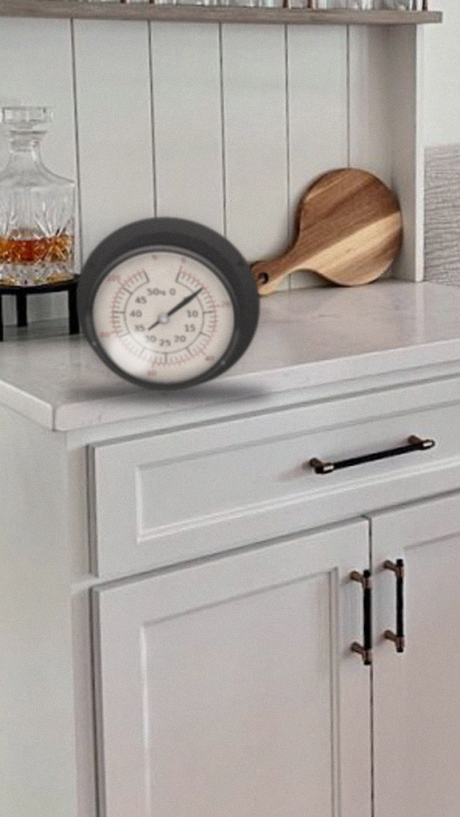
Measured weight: 5 kg
